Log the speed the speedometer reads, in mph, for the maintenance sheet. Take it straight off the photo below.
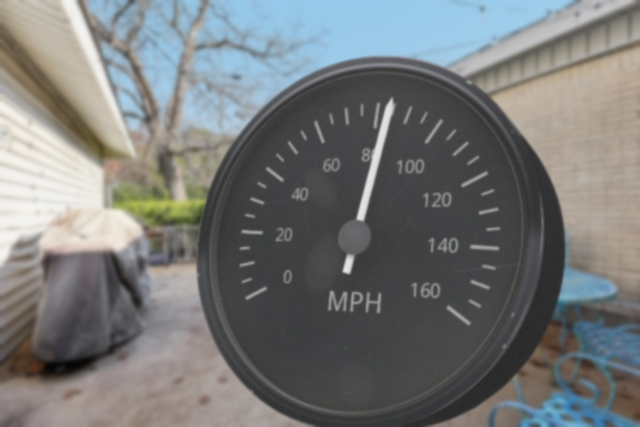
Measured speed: 85 mph
